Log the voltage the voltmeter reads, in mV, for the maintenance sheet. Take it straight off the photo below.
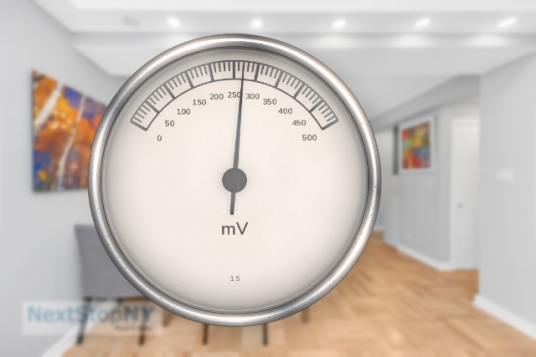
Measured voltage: 270 mV
